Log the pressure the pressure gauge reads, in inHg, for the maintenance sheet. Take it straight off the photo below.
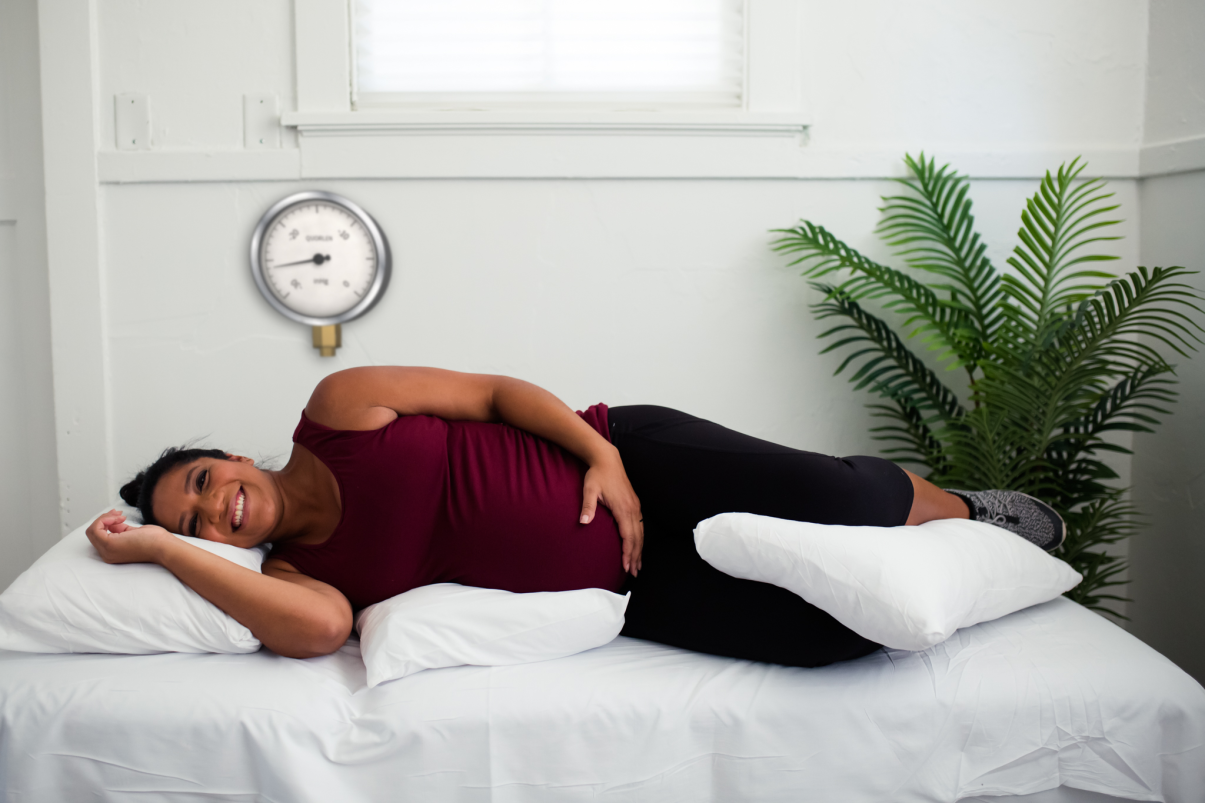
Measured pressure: -26 inHg
